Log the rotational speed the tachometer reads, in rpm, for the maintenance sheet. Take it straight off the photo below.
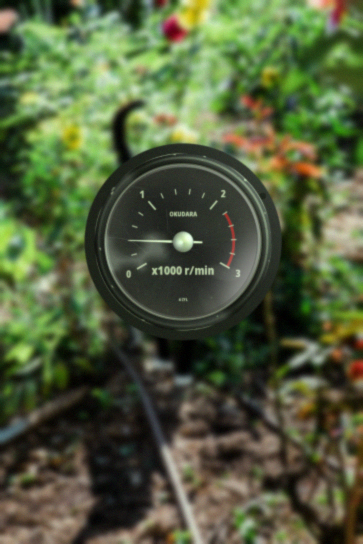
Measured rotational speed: 400 rpm
